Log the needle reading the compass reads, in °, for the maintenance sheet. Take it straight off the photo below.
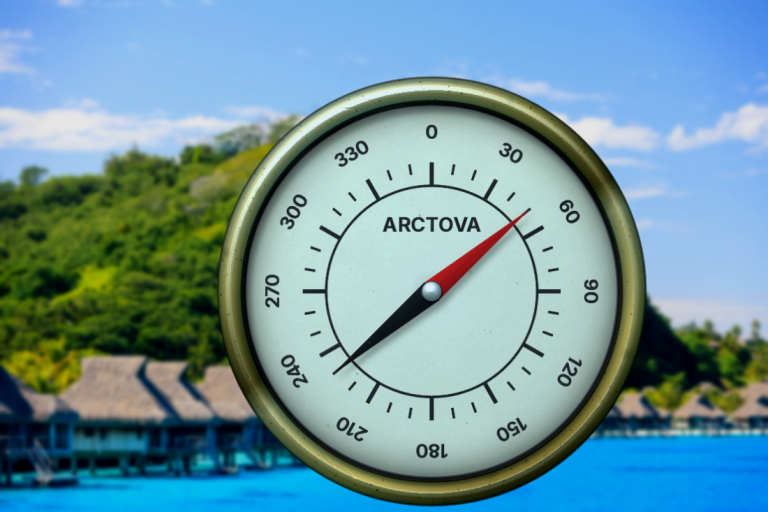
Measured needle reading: 50 °
